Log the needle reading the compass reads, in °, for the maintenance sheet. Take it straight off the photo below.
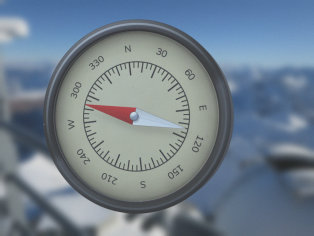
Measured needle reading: 290 °
